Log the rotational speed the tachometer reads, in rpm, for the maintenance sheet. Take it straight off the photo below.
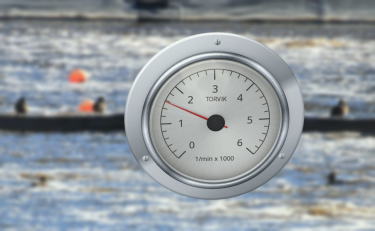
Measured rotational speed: 1600 rpm
